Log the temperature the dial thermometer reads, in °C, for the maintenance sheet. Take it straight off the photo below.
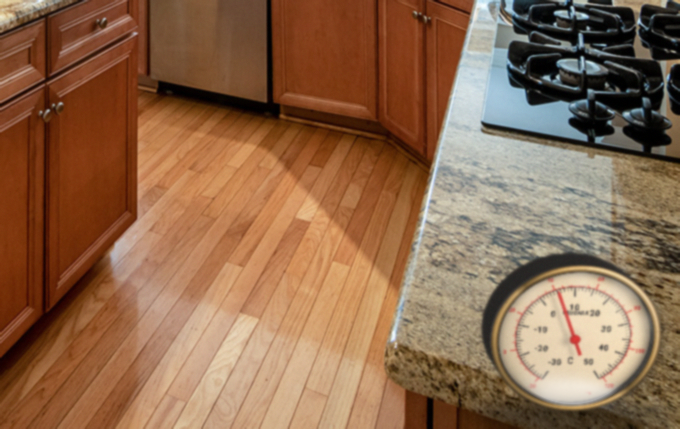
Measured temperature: 5 °C
